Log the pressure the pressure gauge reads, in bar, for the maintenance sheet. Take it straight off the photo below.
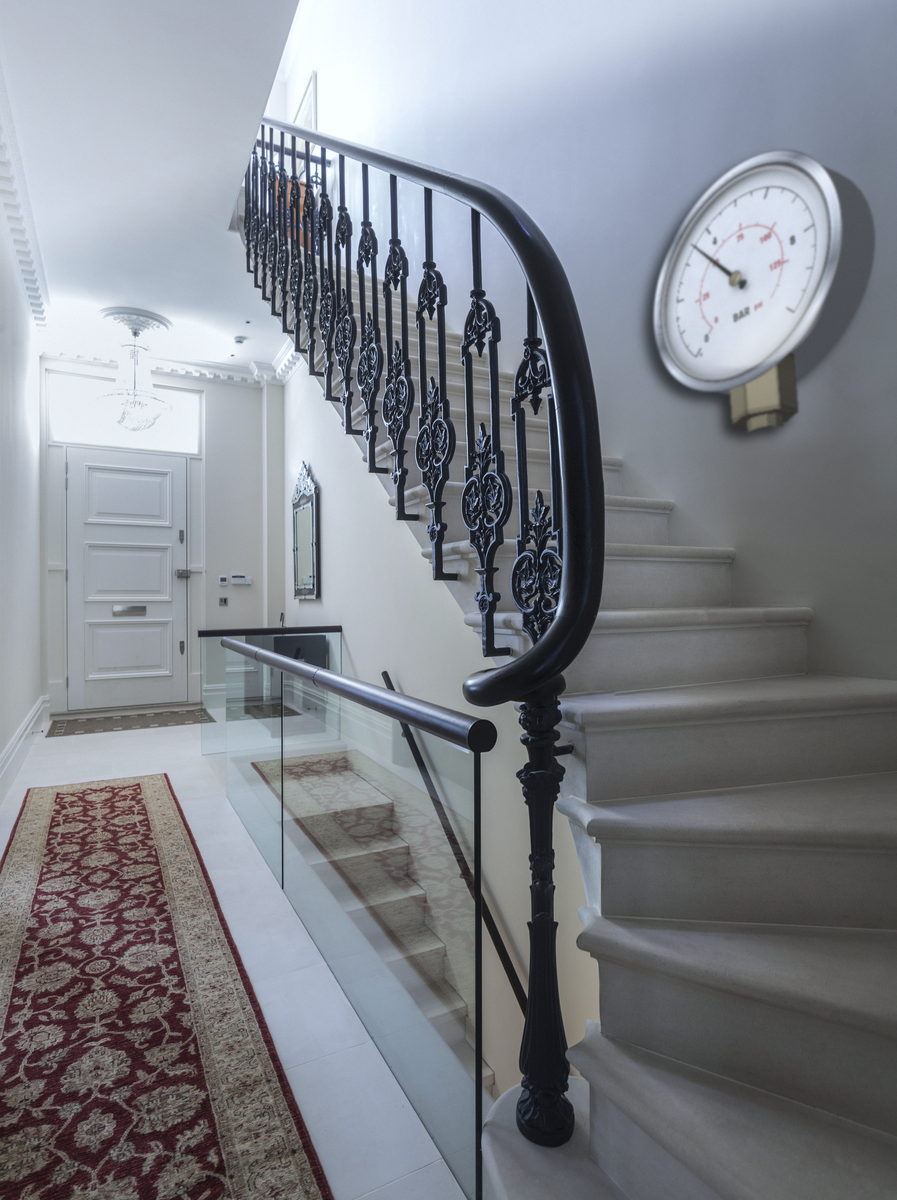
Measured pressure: 3.5 bar
